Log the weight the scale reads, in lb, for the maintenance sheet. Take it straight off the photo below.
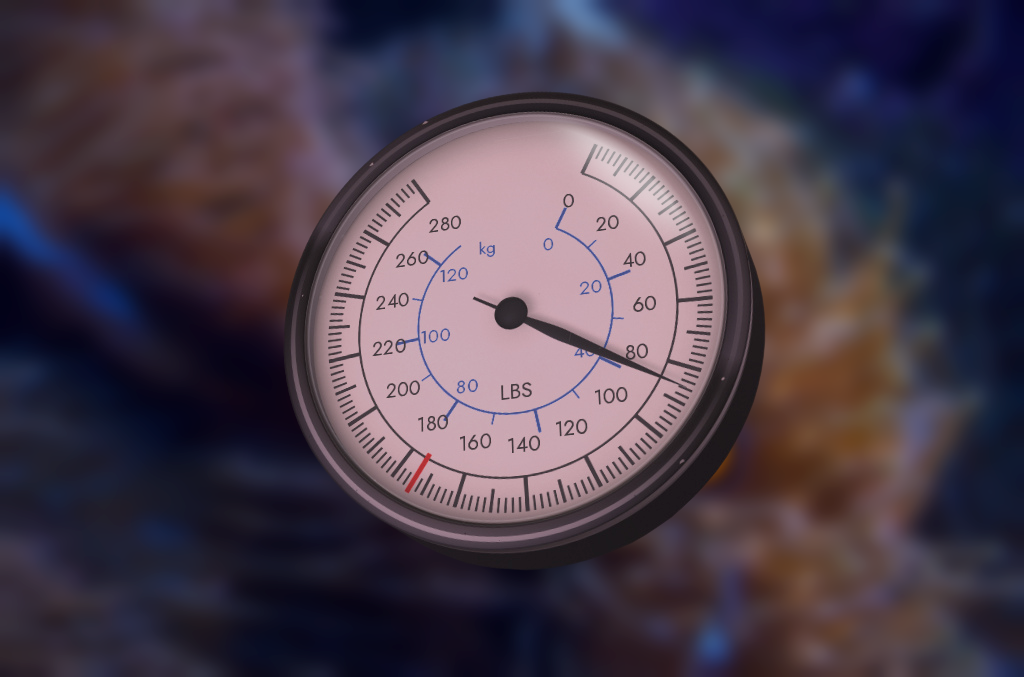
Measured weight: 86 lb
